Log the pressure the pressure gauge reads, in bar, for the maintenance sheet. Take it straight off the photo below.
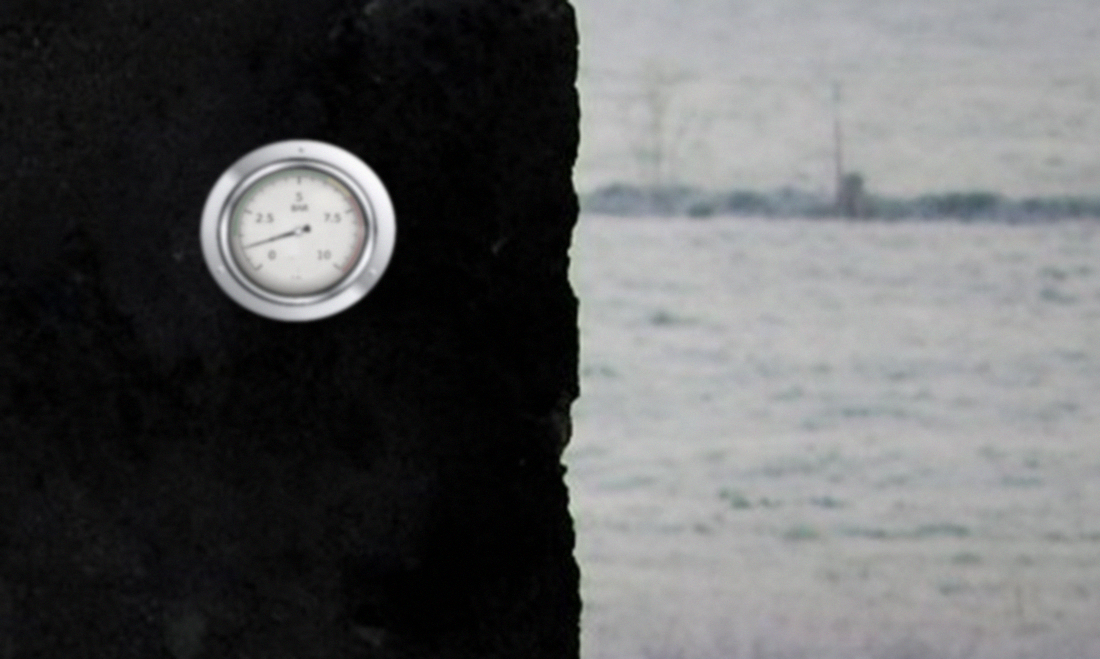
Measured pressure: 1 bar
